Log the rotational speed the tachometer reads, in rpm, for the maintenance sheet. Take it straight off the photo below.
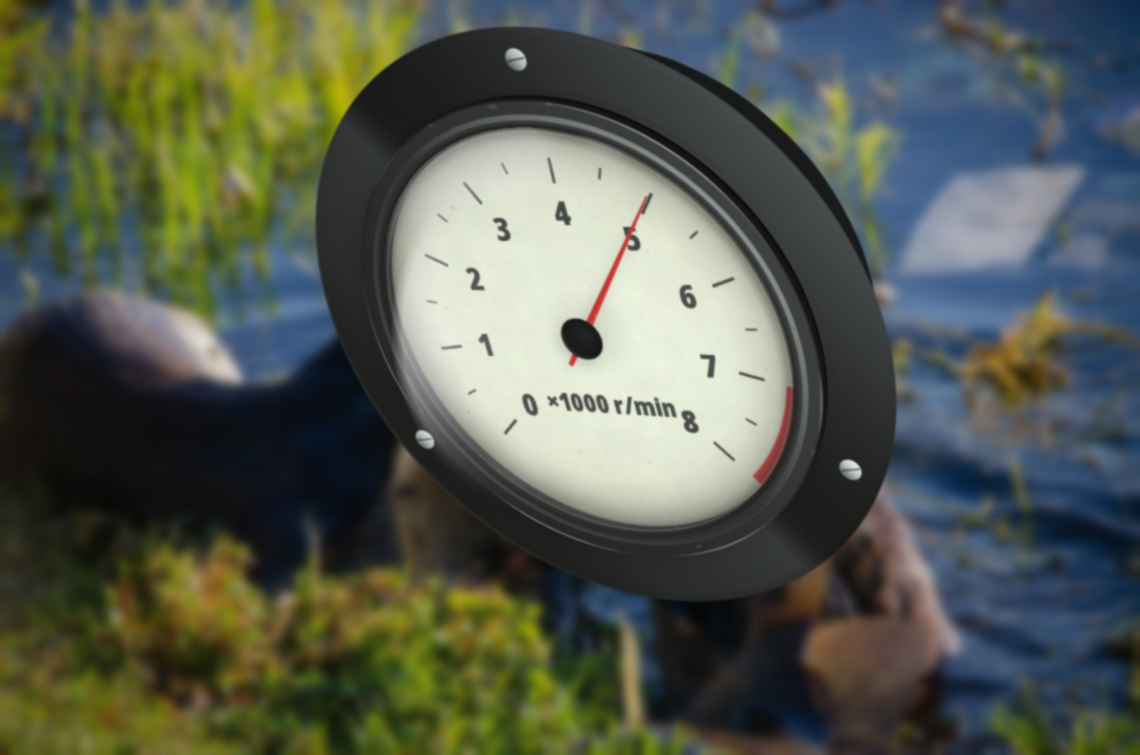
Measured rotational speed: 5000 rpm
